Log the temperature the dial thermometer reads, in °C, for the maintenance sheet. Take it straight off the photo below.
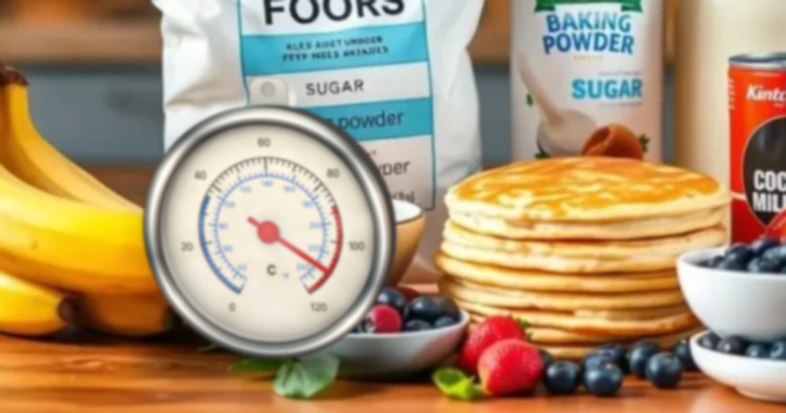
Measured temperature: 110 °C
